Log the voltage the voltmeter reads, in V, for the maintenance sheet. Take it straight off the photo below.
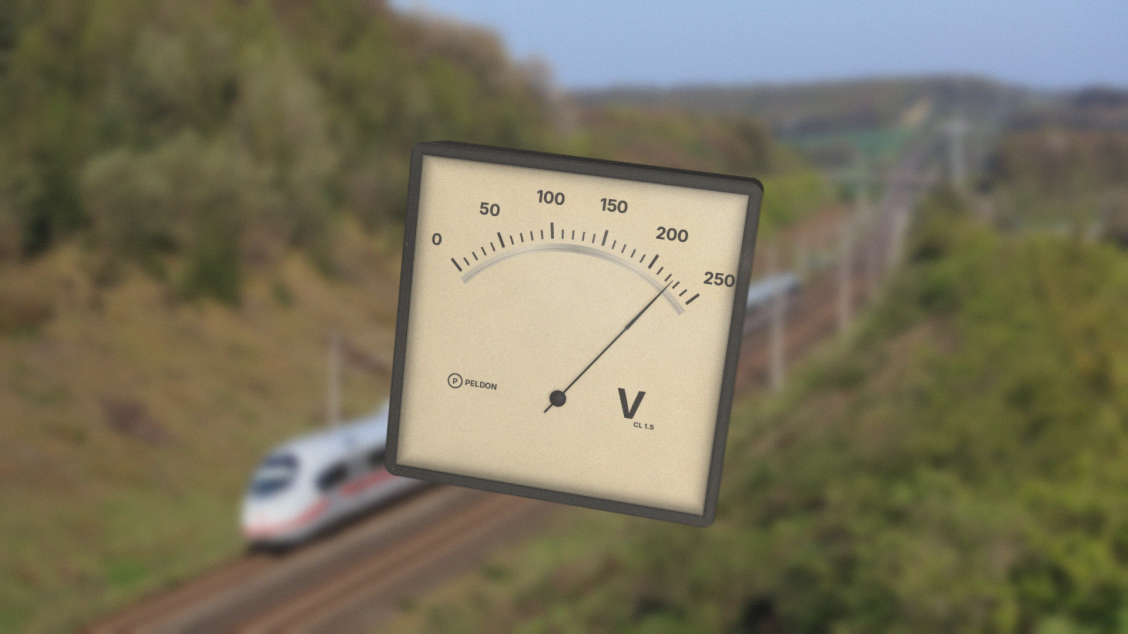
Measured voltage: 225 V
